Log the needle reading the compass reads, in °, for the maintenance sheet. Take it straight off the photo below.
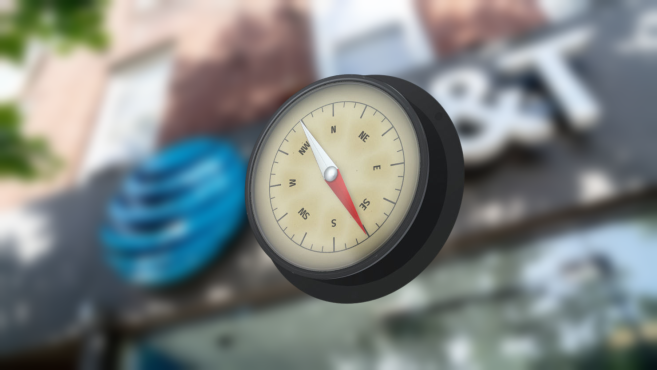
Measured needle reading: 150 °
